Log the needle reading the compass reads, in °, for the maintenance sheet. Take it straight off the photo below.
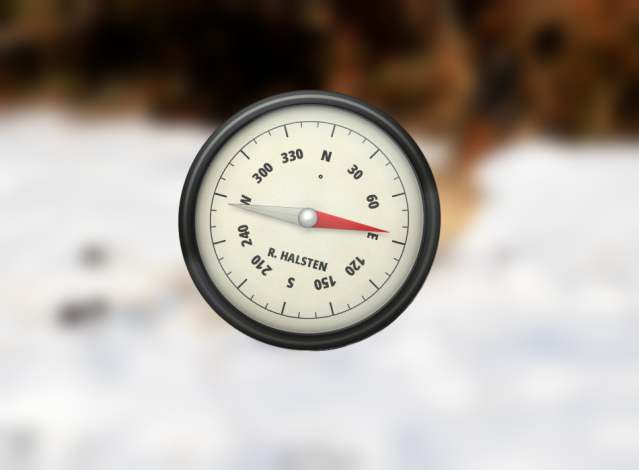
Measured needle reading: 85 °
